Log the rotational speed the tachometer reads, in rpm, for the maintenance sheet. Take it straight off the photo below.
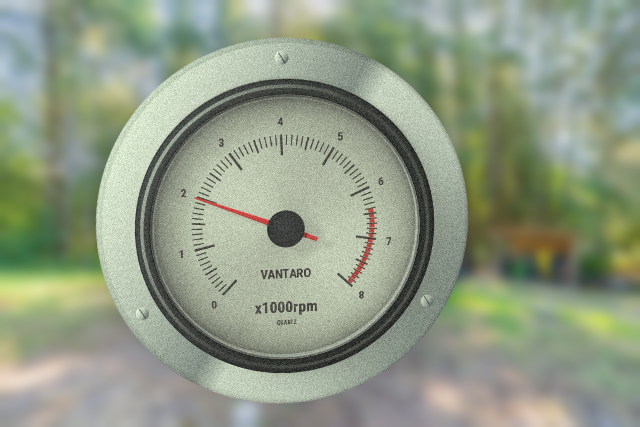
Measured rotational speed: 2000 rpm
